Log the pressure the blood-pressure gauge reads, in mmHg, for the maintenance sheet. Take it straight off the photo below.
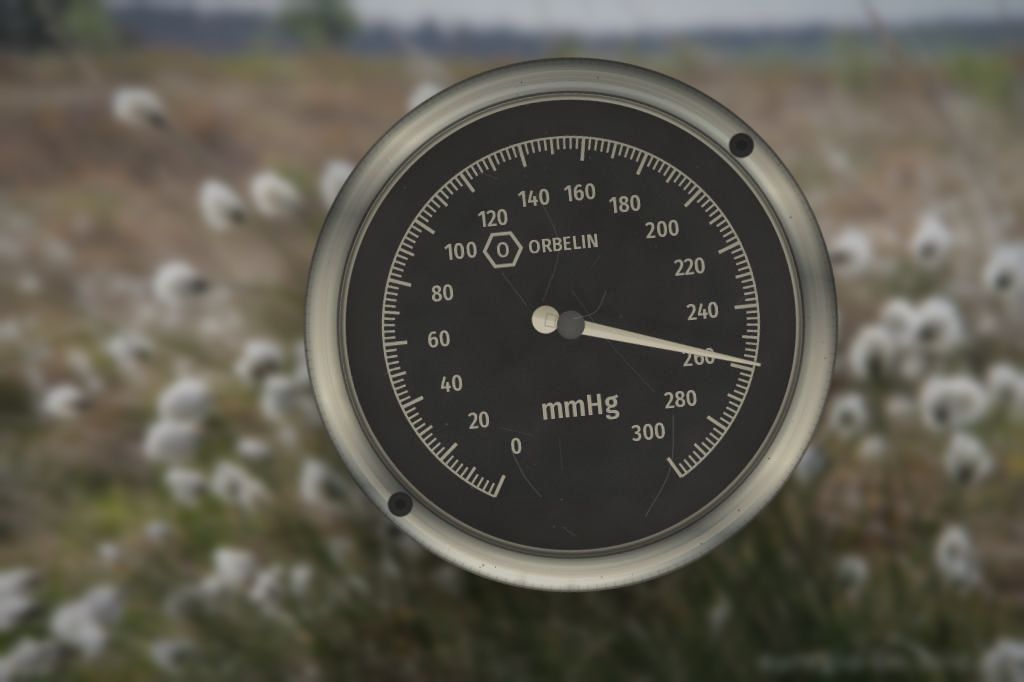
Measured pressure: 258 mmHg
